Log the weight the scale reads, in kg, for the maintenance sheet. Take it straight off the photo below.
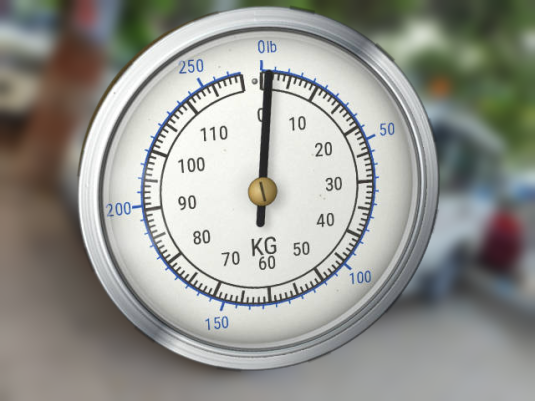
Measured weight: 1 kg
